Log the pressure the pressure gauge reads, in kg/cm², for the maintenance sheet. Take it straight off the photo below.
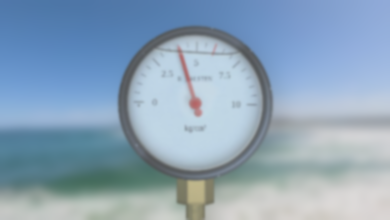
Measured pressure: 4 kg/cm²
